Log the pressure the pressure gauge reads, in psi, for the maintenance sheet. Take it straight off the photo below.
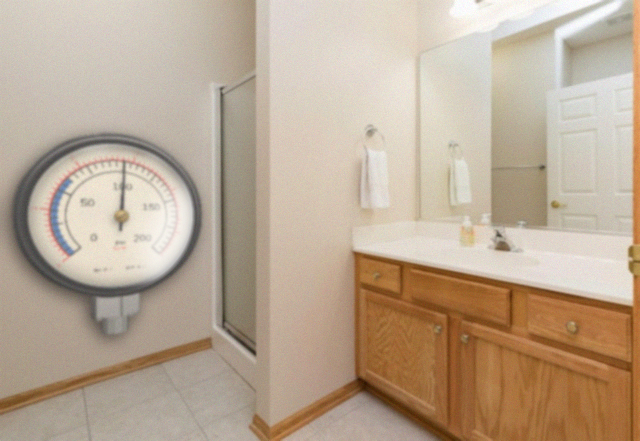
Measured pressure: 100 psi
